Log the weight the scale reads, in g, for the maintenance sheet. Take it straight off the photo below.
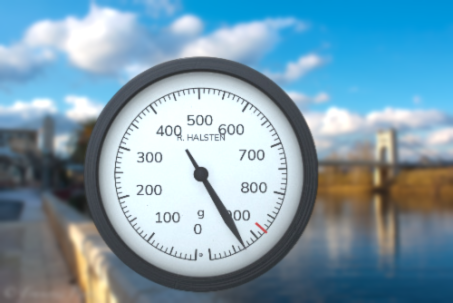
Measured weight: 930 g
